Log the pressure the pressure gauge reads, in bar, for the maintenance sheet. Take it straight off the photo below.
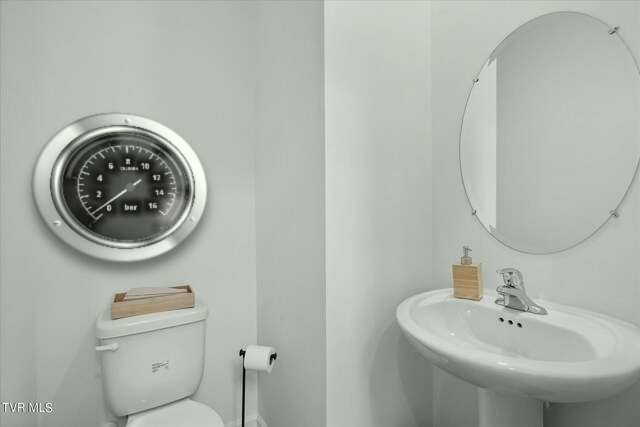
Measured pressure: 0.5 bar
